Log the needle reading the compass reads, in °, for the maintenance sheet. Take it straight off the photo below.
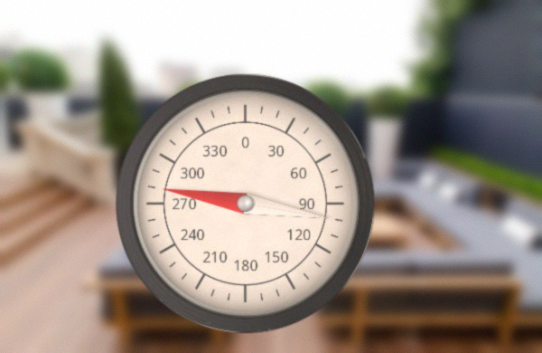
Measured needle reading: 280 °
